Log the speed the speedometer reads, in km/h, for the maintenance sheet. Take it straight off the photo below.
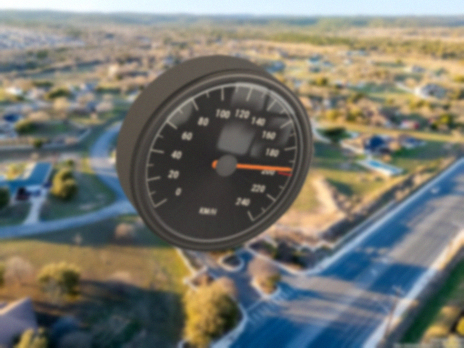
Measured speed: 195 km/h
